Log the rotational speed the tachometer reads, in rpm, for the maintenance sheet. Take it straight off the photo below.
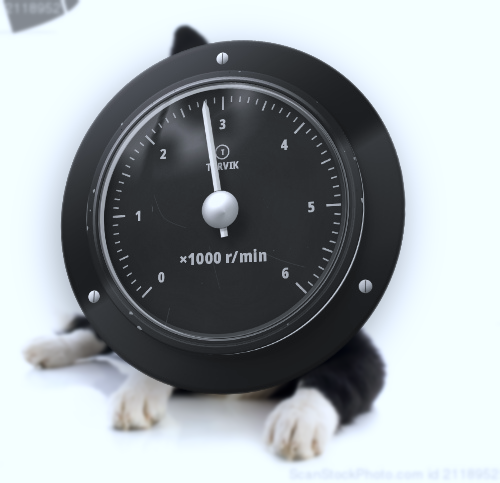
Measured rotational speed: 2800 rpm
